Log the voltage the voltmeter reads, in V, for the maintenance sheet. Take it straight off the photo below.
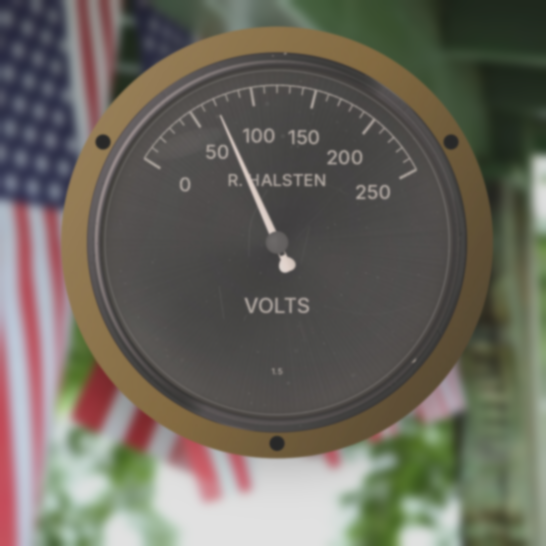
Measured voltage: 70 V
